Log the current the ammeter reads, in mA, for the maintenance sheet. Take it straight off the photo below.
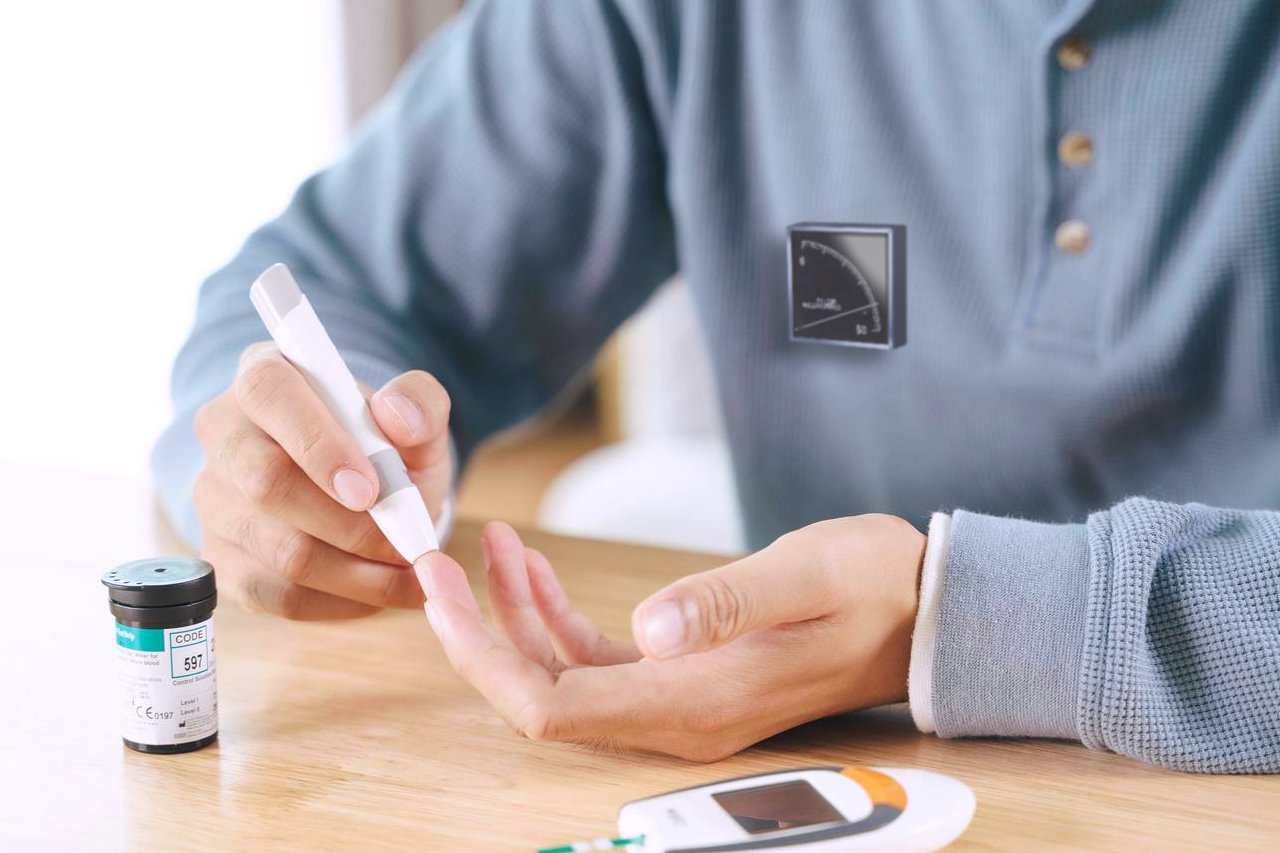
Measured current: 40 mA
